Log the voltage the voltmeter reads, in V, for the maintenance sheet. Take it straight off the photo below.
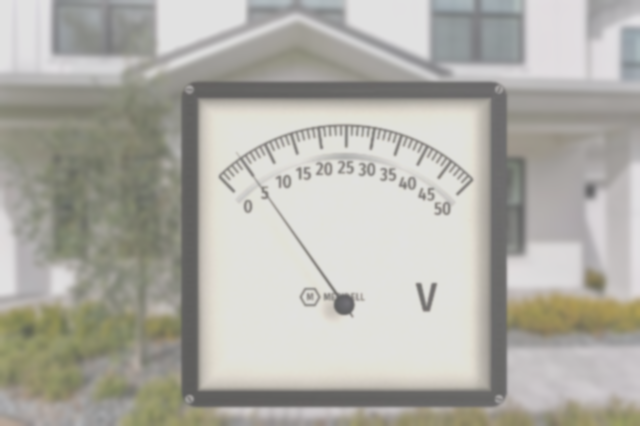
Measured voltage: 5 V
